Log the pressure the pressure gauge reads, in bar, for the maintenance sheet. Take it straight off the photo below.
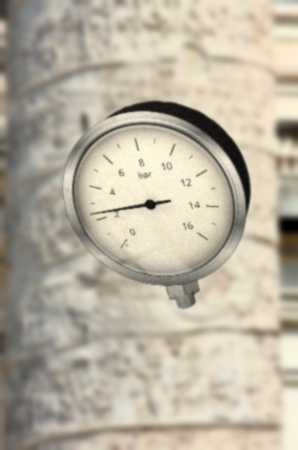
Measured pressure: 2.5 bar
